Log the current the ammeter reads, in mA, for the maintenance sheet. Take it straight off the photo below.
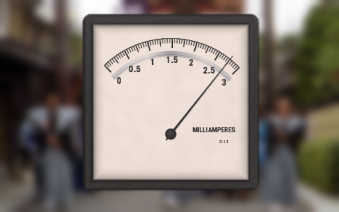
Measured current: 2.75 mA
